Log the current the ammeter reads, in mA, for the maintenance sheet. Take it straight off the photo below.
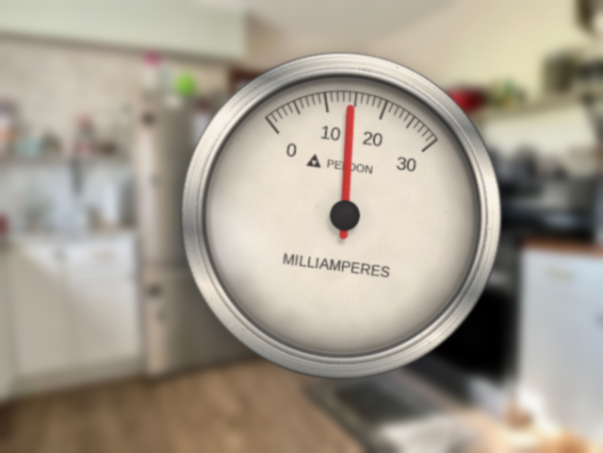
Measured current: 14 mA
